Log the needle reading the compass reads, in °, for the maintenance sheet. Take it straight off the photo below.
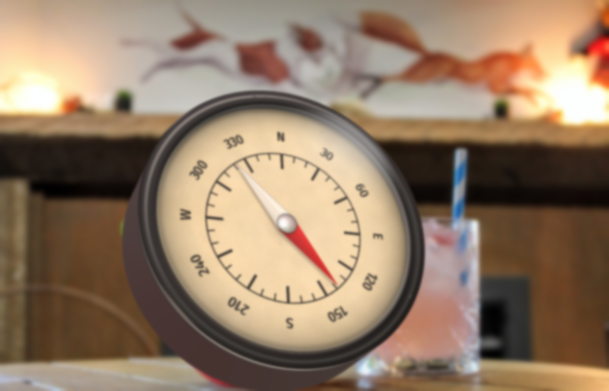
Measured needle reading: 140 °
